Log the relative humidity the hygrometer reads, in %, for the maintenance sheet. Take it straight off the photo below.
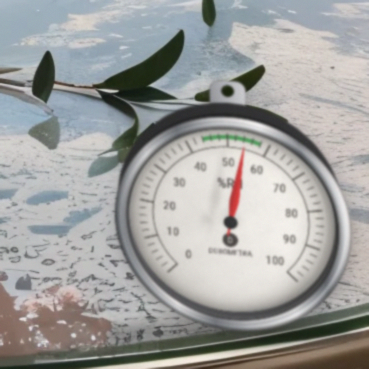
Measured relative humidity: 54 %
